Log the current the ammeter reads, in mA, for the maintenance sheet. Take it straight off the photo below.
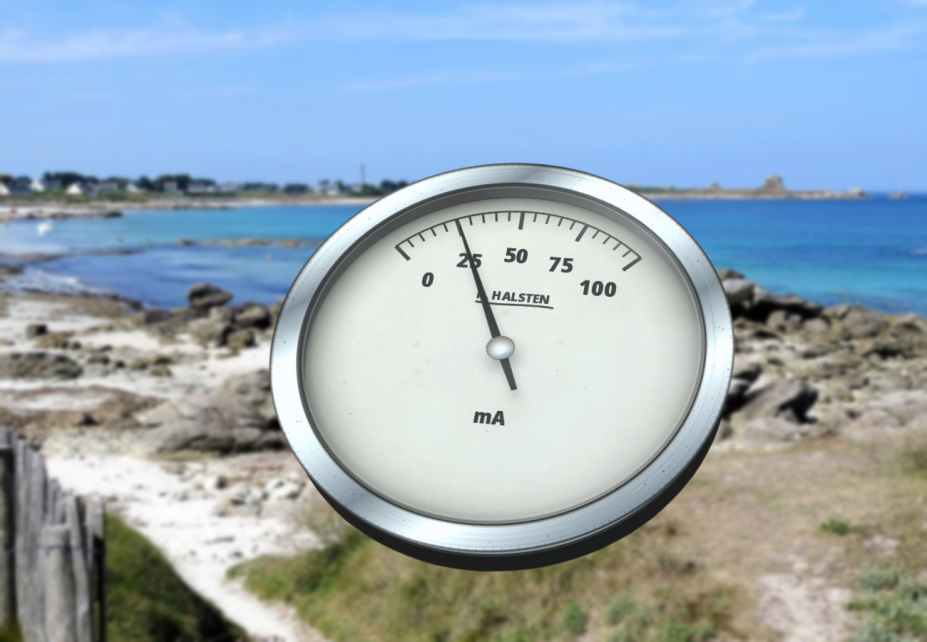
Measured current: 25 mA
